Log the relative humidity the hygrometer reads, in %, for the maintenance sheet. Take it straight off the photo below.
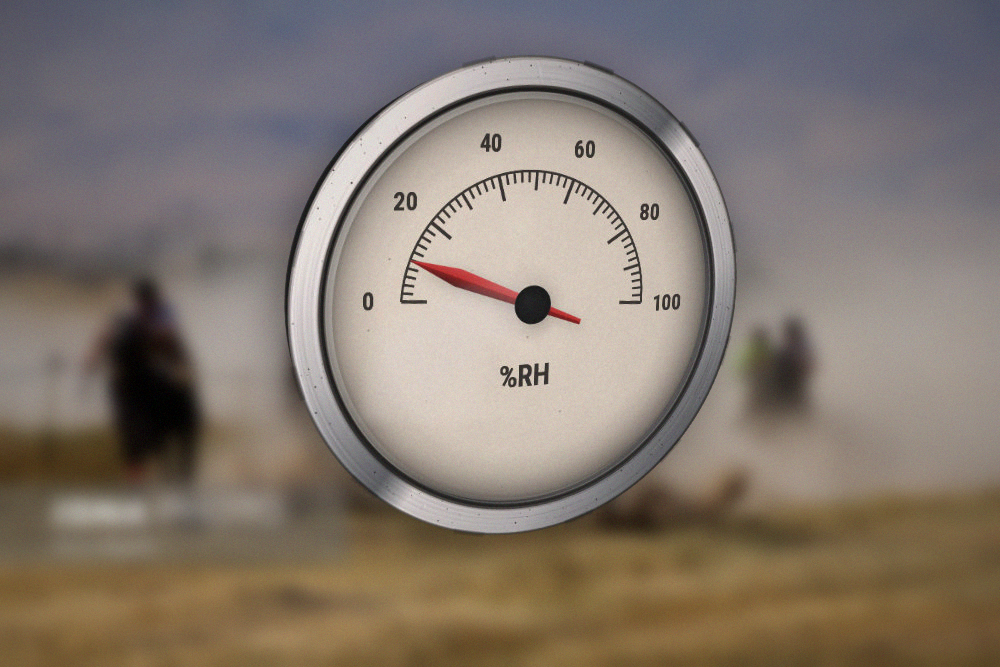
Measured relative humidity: 10 %
